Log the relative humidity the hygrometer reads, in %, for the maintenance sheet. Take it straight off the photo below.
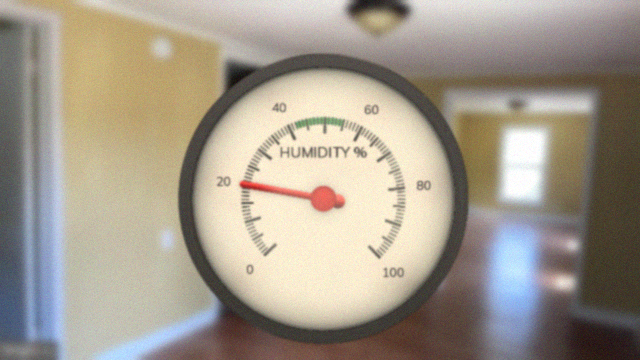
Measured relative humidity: 20 %
